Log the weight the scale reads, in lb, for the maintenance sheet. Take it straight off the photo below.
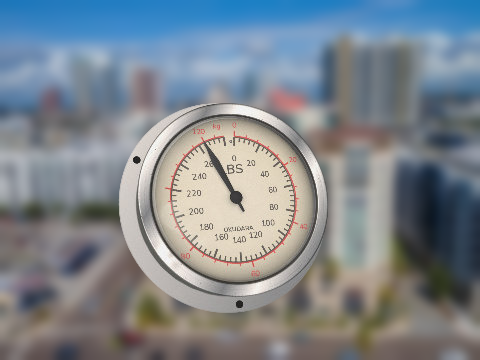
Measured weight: 264 lb
